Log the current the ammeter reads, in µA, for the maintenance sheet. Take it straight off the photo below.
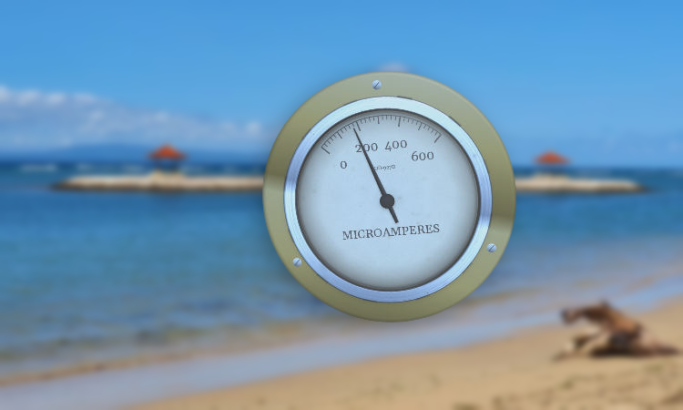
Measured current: 180 µA
